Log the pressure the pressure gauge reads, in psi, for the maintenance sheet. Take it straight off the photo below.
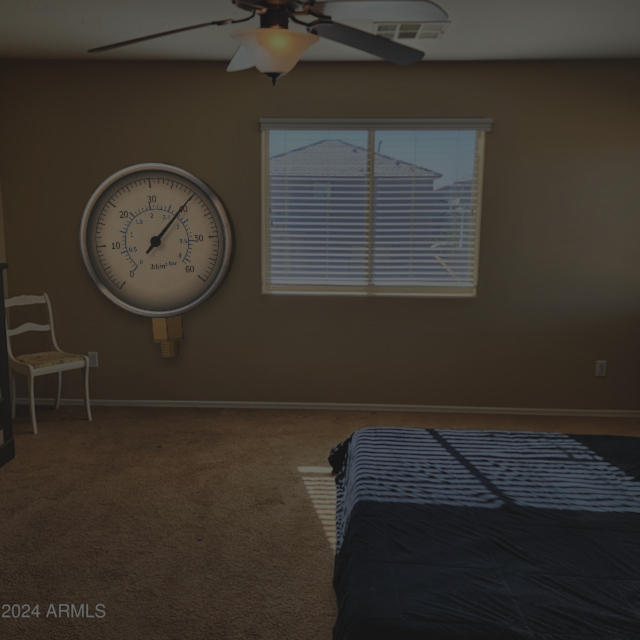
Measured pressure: 40 psi
